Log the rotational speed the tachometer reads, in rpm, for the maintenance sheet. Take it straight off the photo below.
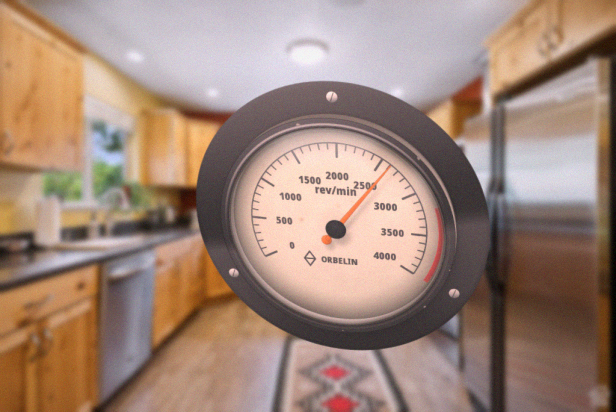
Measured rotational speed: 2600 rpm
